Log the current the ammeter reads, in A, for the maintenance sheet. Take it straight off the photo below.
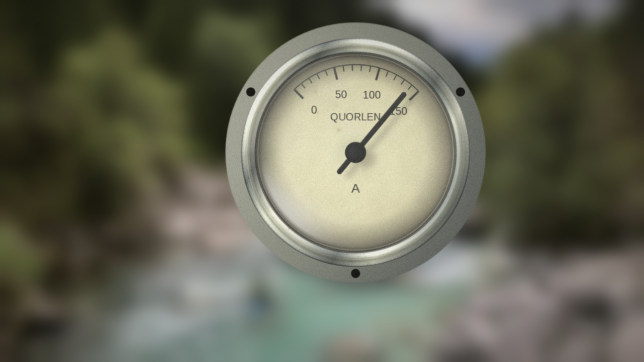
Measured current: 140 A
